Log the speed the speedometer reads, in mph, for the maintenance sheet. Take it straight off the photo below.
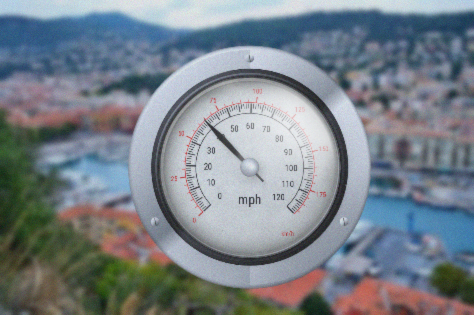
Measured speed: 40 mph
